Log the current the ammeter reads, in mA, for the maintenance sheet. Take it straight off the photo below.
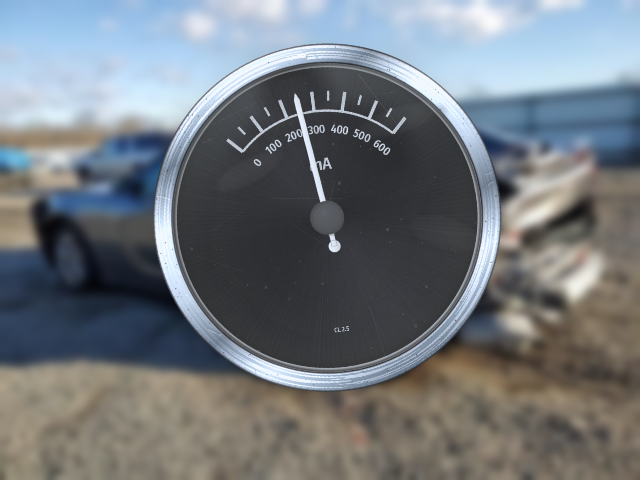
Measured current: 250 mA
